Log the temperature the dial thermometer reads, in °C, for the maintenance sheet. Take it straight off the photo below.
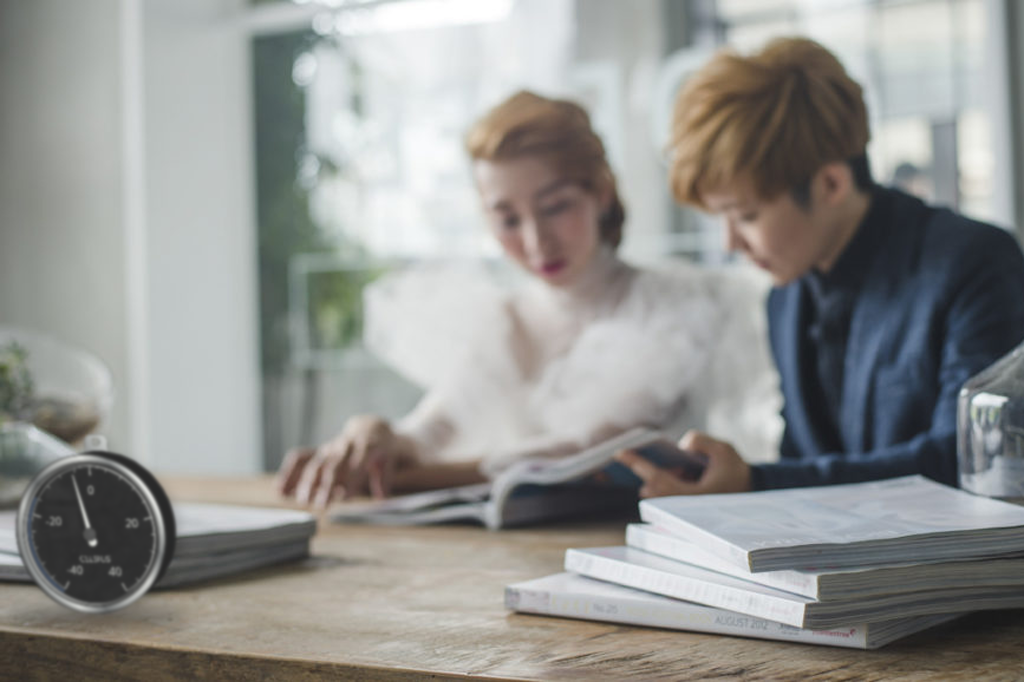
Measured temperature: -4 °C
